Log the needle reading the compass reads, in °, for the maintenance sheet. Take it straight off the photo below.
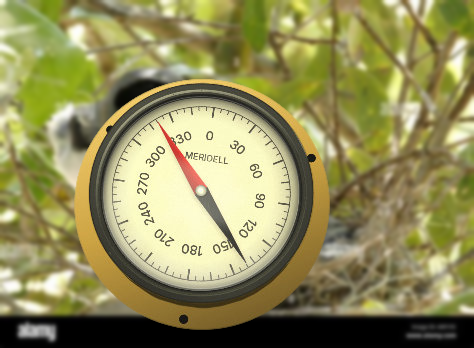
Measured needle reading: 320 °
